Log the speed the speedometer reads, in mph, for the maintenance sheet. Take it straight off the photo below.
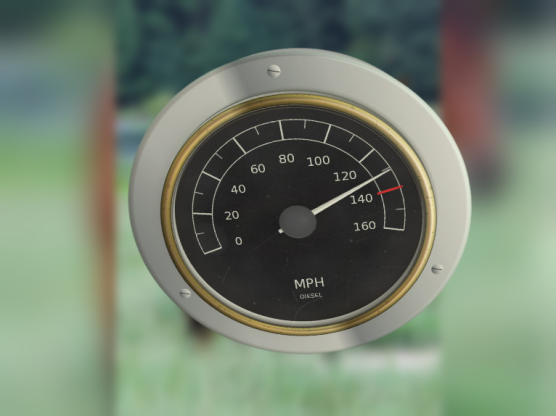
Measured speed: 130 mph
